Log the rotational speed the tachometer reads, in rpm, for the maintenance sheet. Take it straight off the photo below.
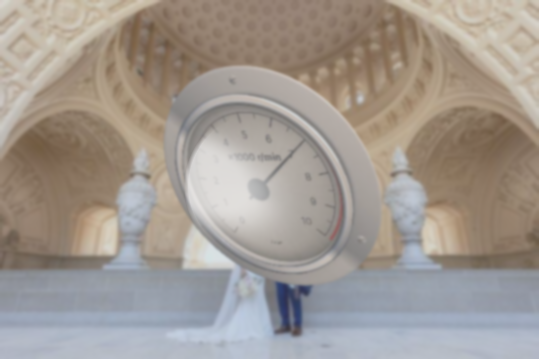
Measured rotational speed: 7000 rpm
